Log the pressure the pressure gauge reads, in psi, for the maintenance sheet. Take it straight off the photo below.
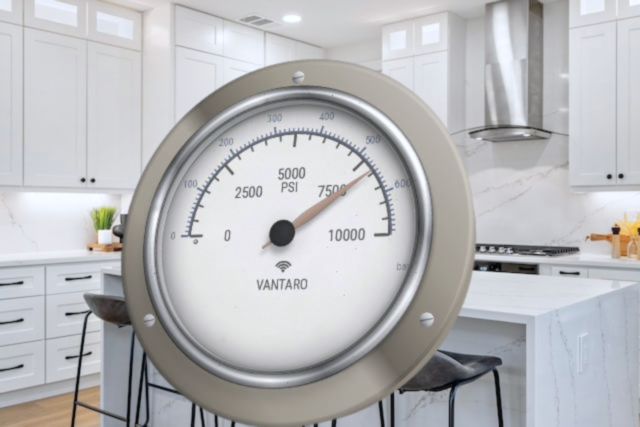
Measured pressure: 8000 psi
